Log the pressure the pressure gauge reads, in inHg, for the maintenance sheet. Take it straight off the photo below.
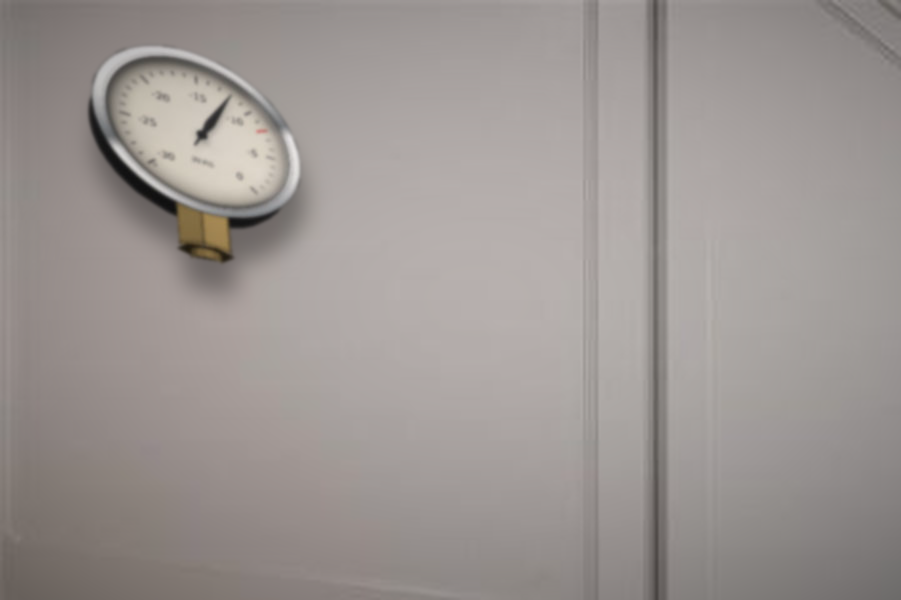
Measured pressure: -12 inHg
